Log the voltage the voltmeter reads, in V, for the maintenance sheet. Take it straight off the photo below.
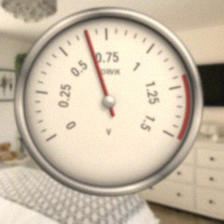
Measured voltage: 0.65 V
